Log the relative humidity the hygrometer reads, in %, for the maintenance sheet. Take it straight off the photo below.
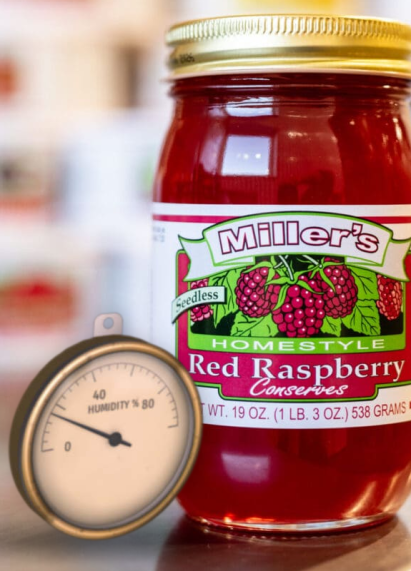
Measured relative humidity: 16 %
